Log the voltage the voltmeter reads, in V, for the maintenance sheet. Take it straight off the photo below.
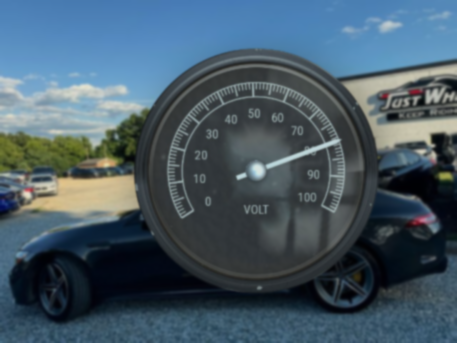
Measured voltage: 80 V
